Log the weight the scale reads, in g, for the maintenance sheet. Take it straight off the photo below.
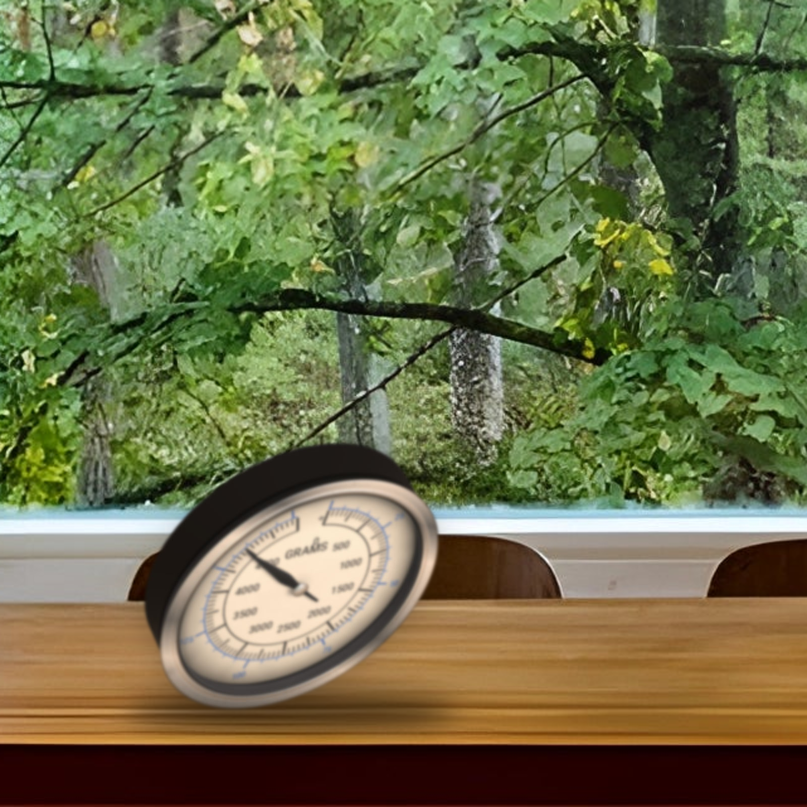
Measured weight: 4500 g
